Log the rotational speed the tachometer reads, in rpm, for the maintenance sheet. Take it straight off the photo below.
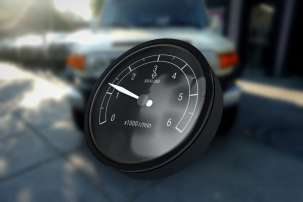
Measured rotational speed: 1250 rpm
